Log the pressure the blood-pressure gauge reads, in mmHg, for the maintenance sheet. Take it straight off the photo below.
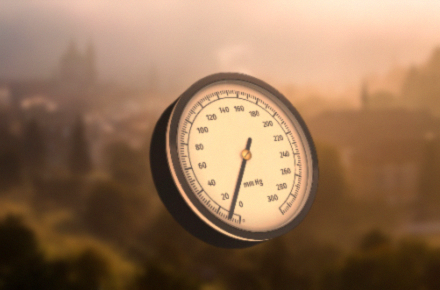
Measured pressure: 10 mmHg
